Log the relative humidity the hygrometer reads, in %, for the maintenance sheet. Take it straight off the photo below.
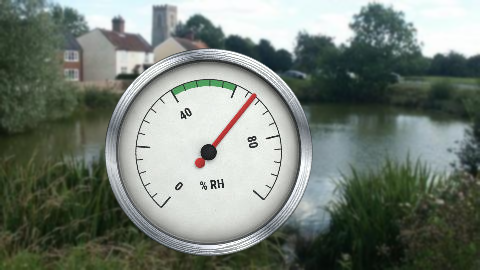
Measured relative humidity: 66 %
